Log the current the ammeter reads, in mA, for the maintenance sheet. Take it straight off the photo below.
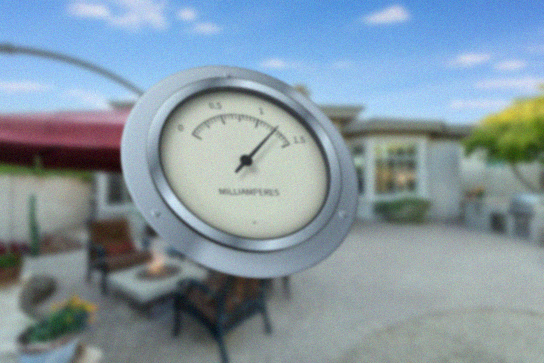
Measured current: 1.25 mA
